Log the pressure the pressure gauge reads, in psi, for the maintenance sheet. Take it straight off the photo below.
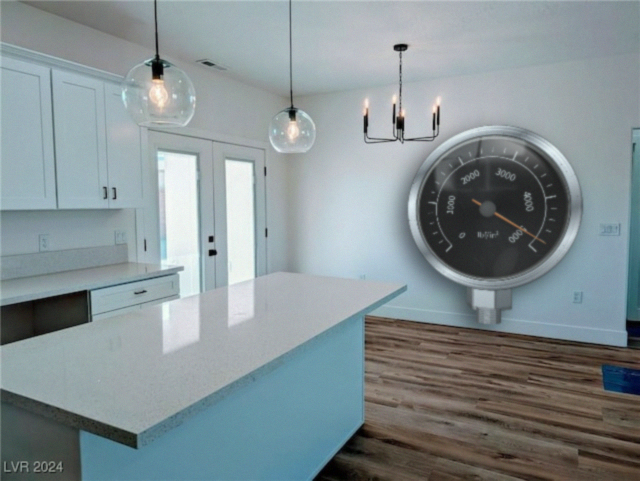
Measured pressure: 4800 psi
